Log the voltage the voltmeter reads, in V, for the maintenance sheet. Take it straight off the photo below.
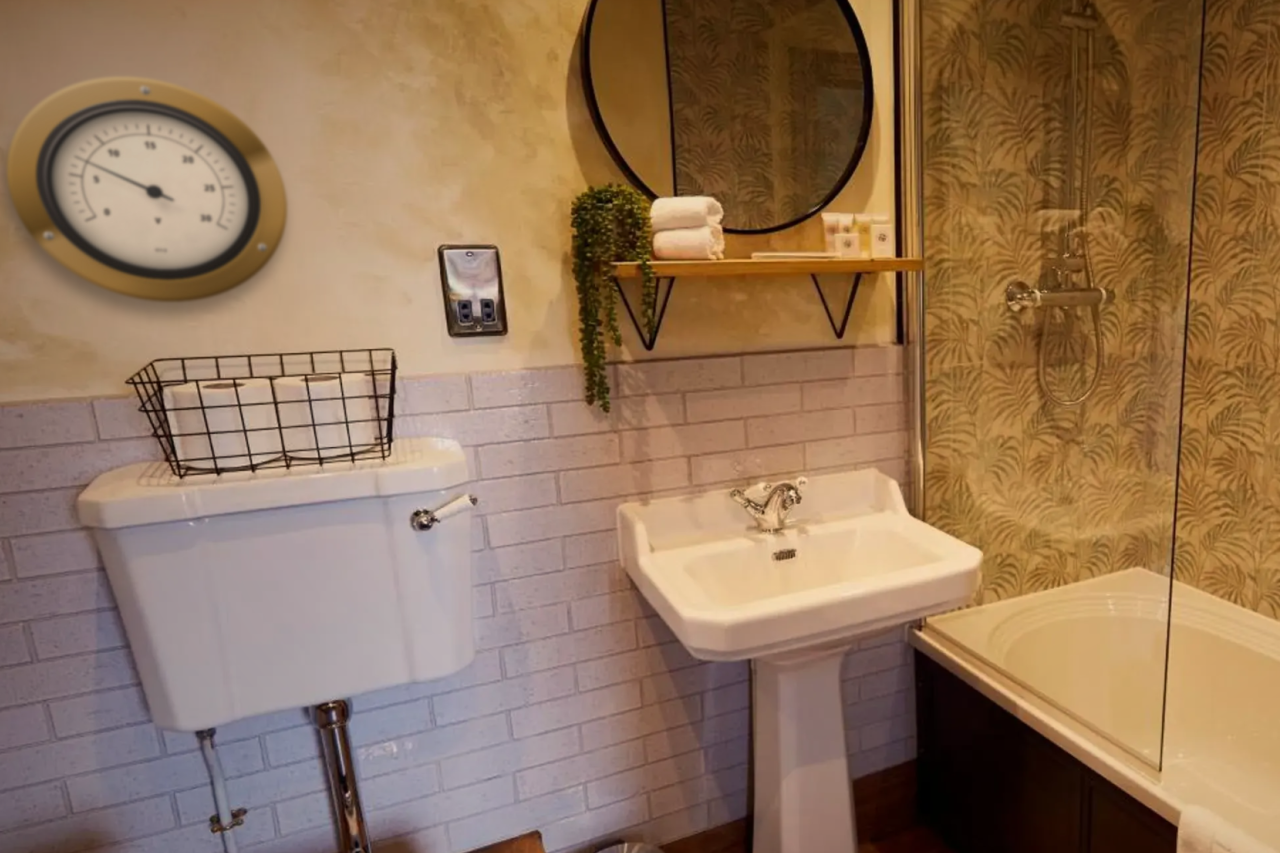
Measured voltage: 7 V
